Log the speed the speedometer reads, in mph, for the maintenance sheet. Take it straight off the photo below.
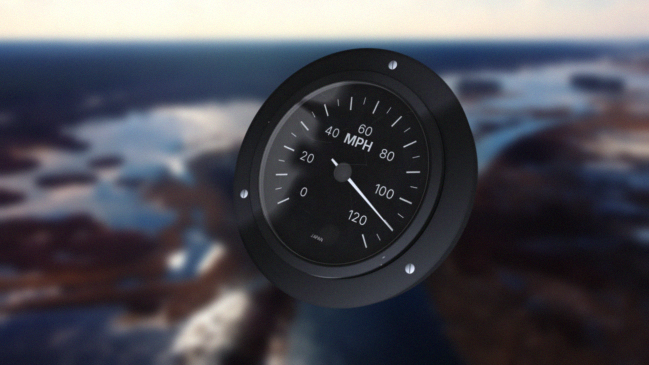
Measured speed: 110 mph
